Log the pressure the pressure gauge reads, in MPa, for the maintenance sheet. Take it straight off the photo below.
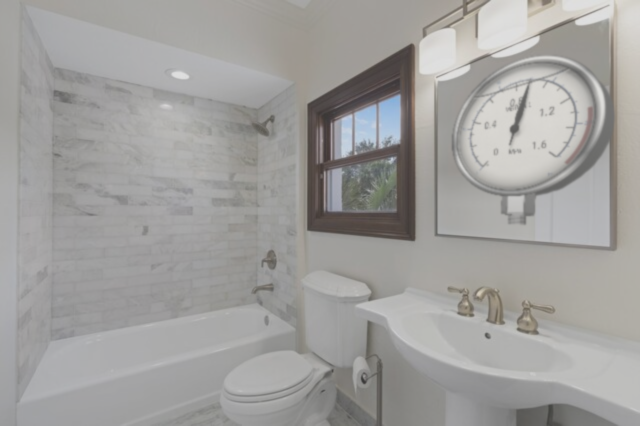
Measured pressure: 0.9 MPa
